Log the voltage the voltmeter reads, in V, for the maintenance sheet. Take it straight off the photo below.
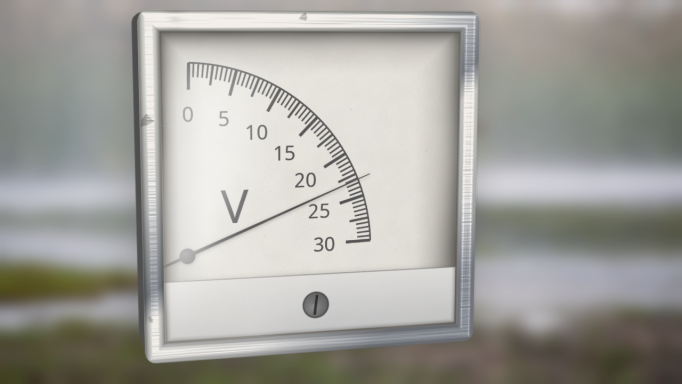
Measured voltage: 23 V
